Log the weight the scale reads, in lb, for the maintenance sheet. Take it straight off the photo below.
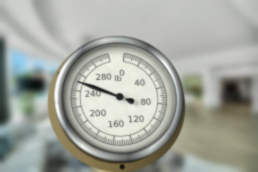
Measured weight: 250 lb
